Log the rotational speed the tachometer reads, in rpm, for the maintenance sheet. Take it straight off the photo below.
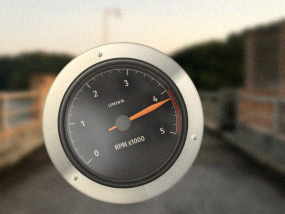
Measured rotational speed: 4200 rpm
